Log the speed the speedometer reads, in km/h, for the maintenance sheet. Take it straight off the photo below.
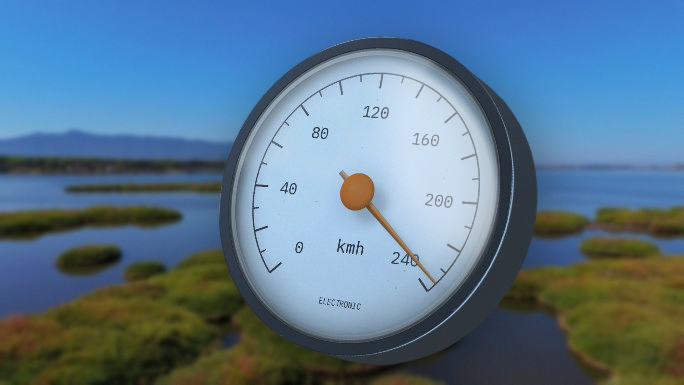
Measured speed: 235 km/h
